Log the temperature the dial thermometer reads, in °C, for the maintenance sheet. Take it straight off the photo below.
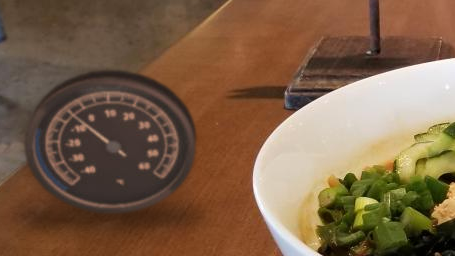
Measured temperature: -5 °C
